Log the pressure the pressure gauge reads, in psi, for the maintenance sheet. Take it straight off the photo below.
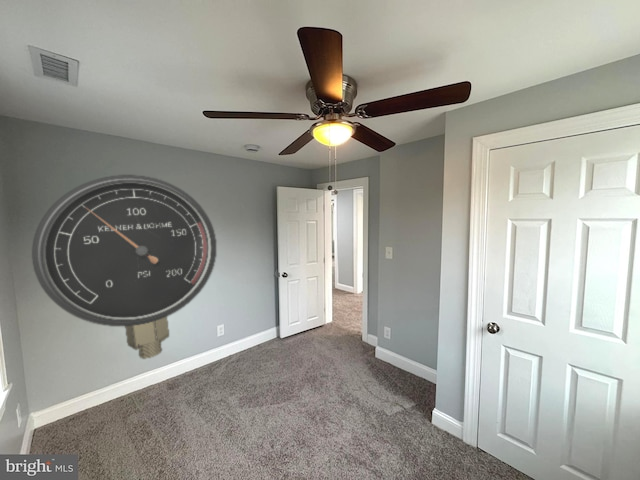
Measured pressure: 70 psi
